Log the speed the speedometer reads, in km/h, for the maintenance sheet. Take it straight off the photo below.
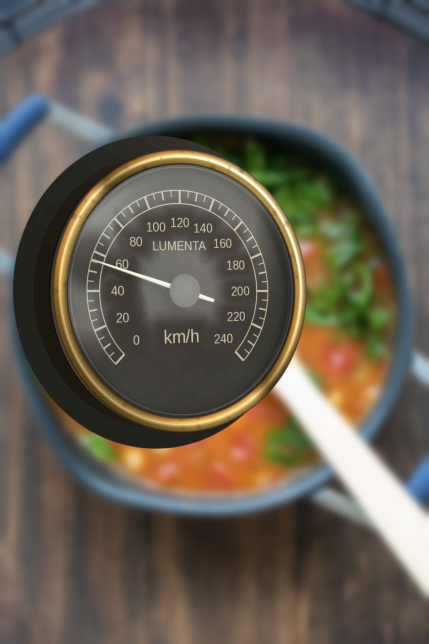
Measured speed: 55 km/h
